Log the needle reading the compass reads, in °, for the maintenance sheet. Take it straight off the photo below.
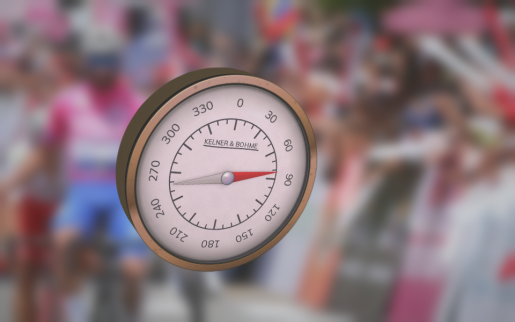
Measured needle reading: 80 °
